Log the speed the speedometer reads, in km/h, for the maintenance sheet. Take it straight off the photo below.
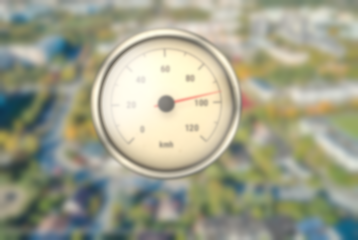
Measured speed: 95 km/h
